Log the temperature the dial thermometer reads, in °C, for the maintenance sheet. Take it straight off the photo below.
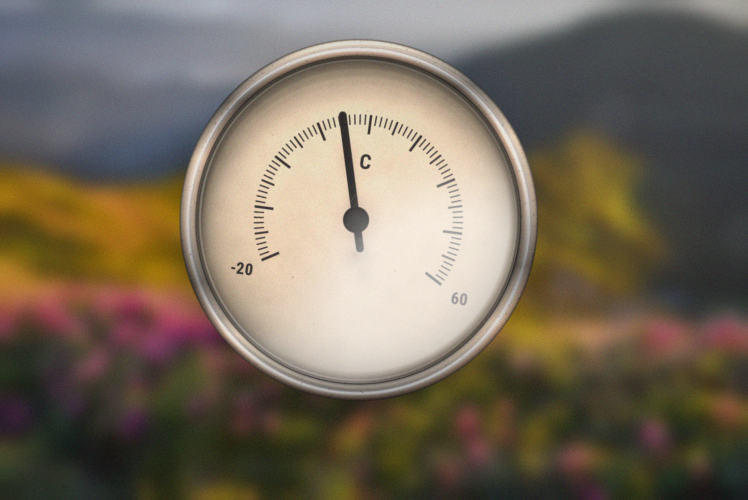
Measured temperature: 15 °C
